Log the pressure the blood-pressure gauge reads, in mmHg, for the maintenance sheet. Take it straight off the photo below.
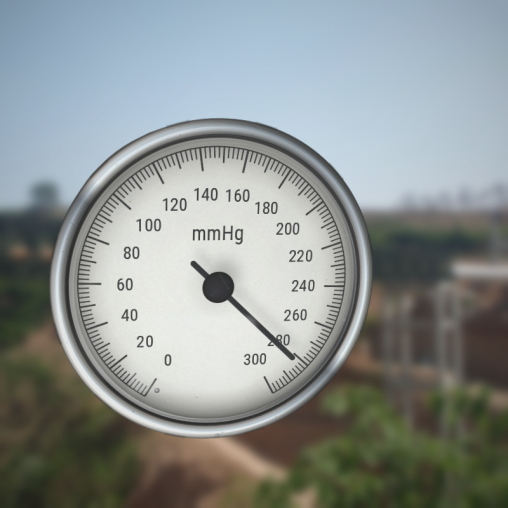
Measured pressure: 282 mmHg
